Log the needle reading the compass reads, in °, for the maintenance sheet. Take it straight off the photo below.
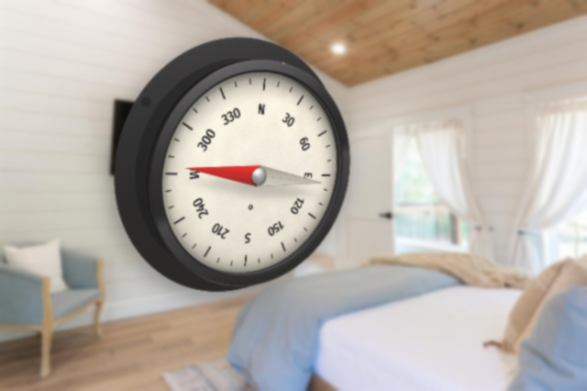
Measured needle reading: 275 °
